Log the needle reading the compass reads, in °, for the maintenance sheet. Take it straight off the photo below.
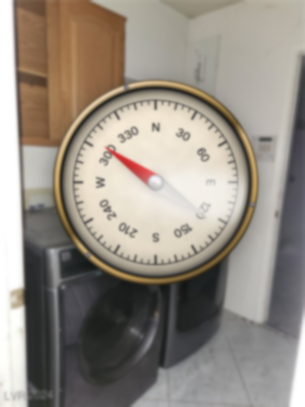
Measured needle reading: 305 °
